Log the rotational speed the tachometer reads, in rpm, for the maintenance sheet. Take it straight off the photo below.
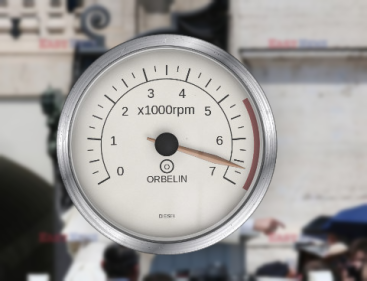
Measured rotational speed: 6625 rpm
